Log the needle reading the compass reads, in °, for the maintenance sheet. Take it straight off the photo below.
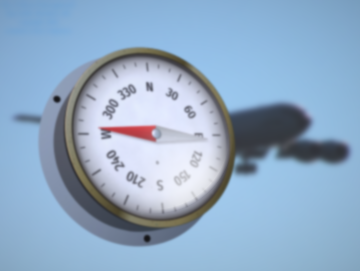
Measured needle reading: 275 °
